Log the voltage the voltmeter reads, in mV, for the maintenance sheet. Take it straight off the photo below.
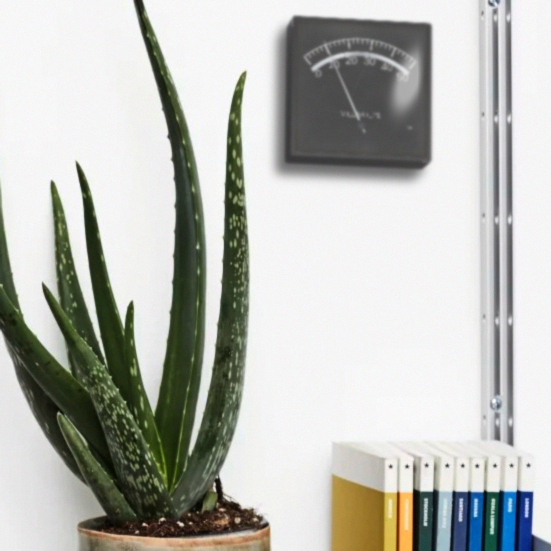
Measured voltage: 10 mV
